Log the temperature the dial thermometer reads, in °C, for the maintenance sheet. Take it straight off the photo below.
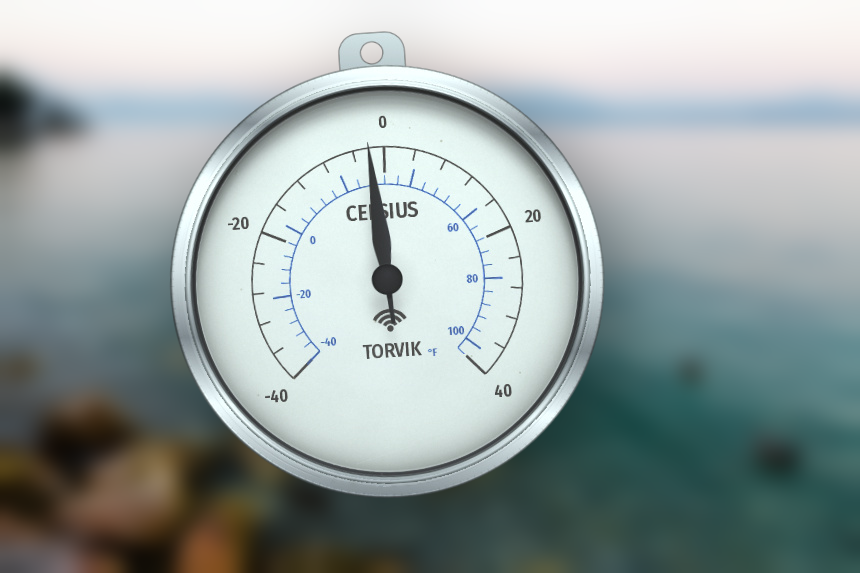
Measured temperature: -2 °C
